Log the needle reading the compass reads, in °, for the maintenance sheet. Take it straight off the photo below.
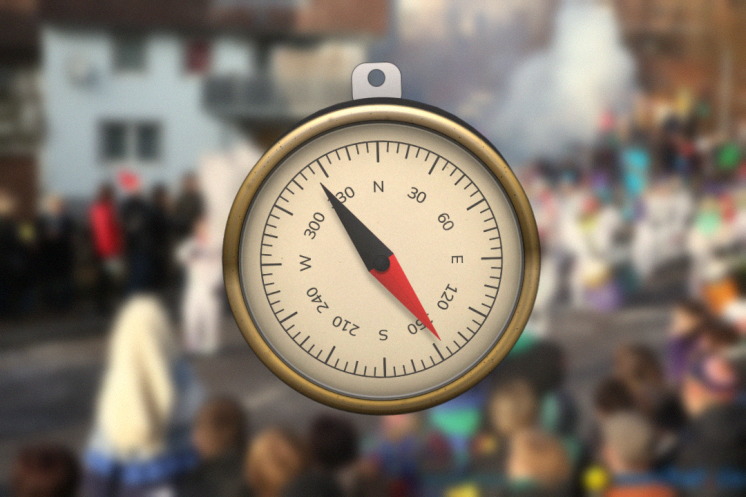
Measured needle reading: 145 °
